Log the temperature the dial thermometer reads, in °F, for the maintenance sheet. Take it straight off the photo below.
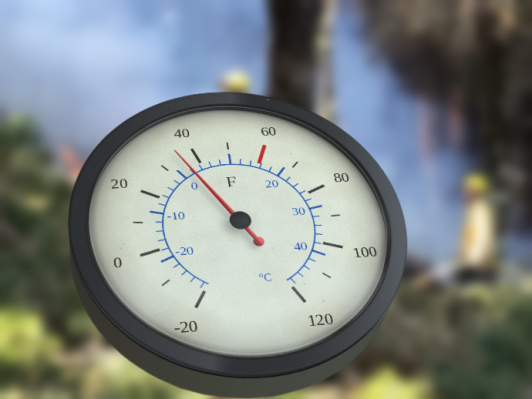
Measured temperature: 35 °F
